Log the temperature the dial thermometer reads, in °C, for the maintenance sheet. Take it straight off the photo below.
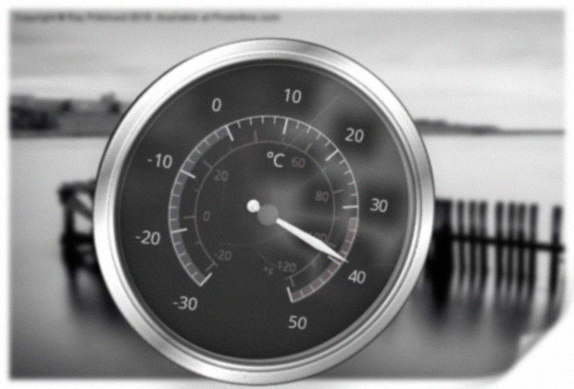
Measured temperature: 39 °C
